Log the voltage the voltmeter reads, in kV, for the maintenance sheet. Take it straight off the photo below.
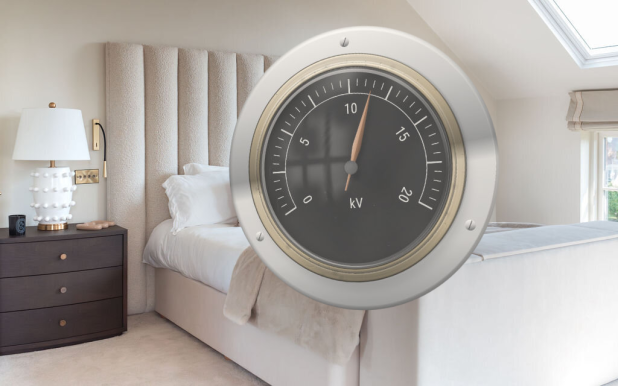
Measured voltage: 11.5 kV
